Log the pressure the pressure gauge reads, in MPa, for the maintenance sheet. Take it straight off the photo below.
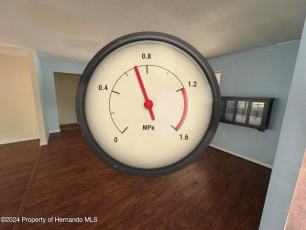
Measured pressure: 0.7 MPa
